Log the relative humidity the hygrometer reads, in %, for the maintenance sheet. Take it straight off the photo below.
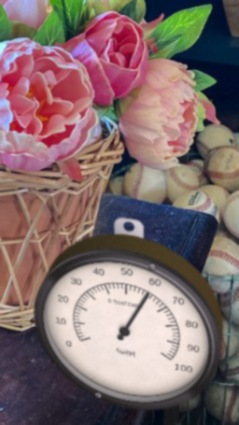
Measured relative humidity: 60 %
